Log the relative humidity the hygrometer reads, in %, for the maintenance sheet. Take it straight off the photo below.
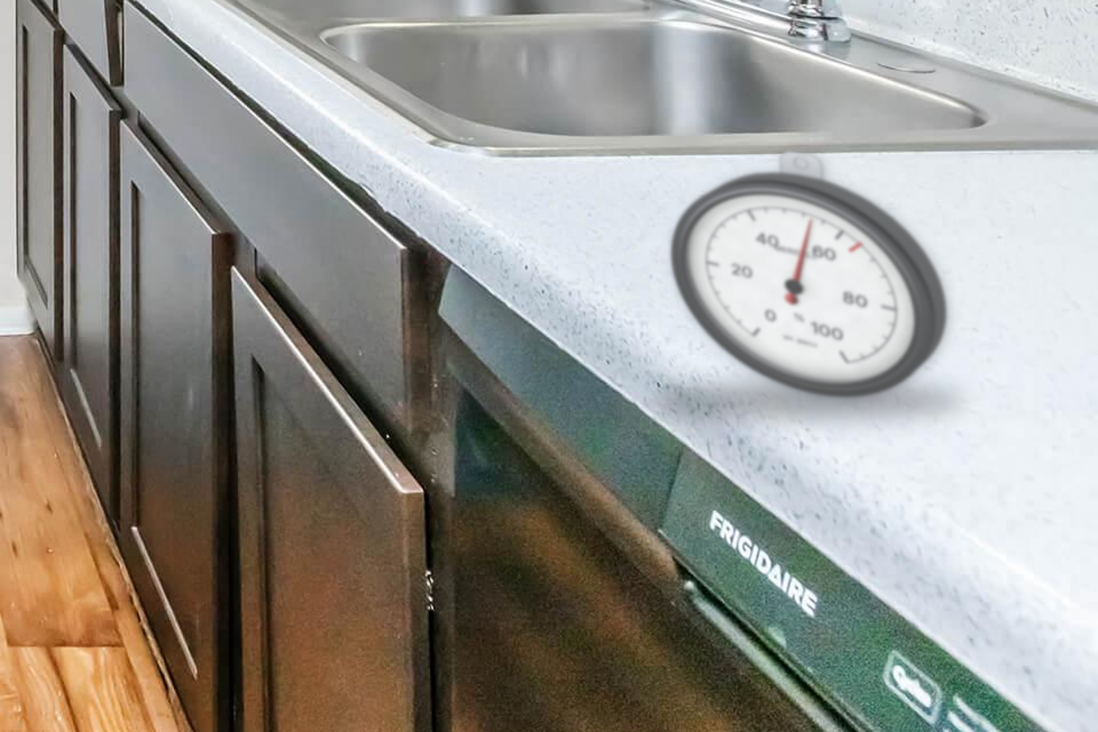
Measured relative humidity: 54 %
